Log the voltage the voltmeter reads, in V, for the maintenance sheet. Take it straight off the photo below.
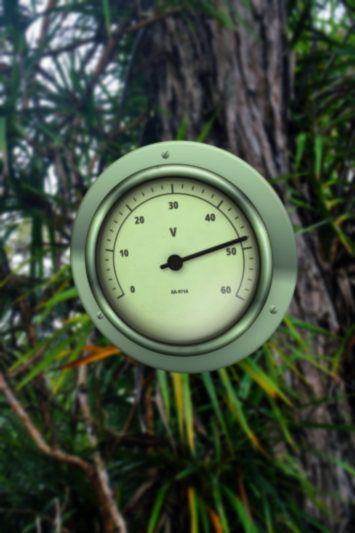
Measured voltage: 48 V
